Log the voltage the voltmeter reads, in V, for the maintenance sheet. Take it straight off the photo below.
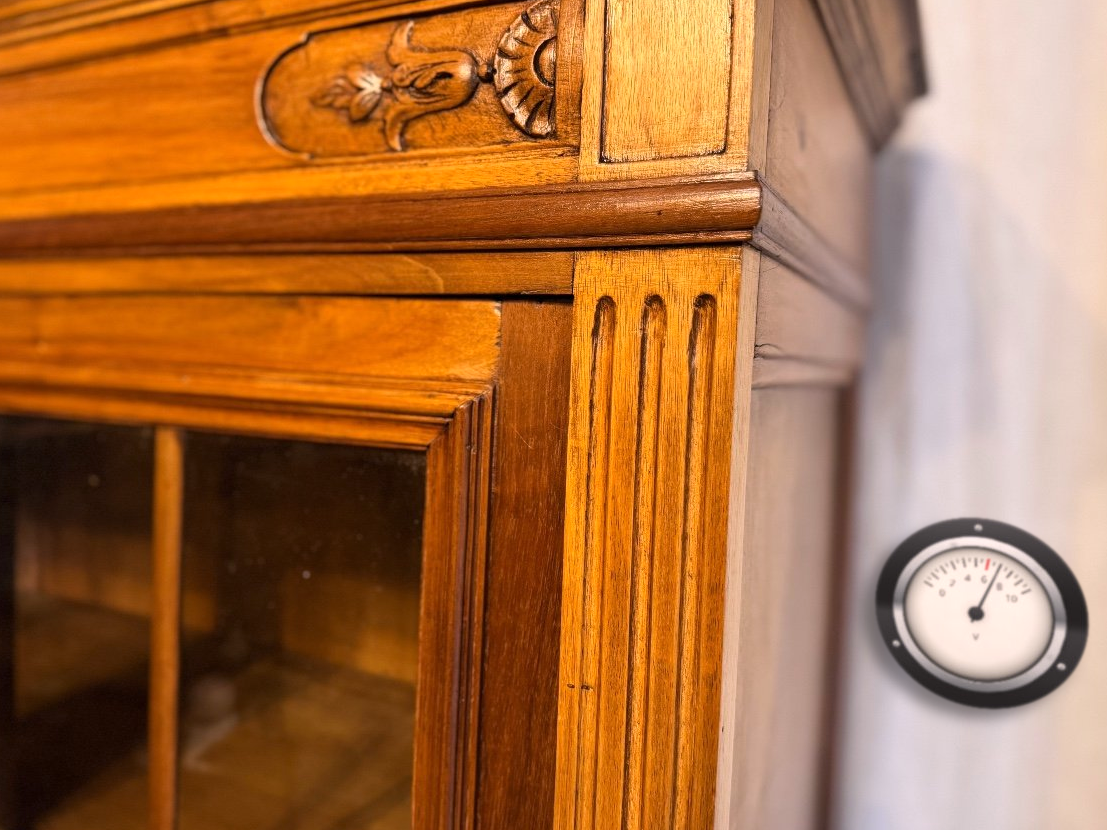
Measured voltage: 7 V
